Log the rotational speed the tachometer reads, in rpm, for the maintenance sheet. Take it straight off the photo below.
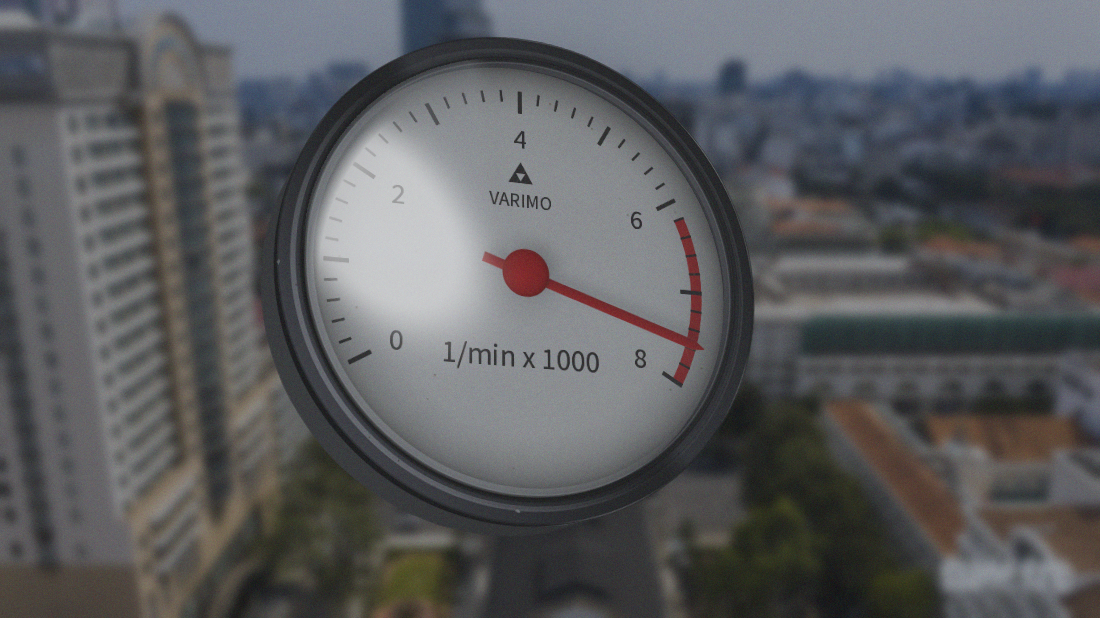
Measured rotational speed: 7600 rpm
